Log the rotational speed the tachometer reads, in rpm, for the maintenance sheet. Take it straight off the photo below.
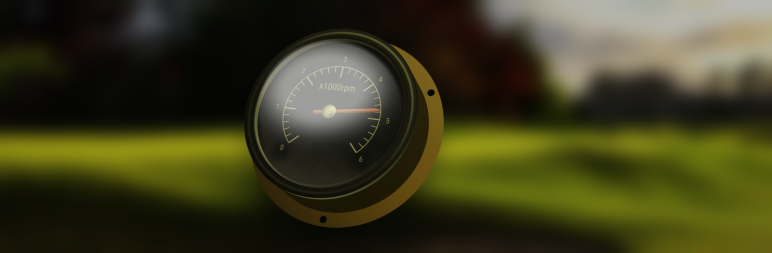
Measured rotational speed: 4800 rpm
